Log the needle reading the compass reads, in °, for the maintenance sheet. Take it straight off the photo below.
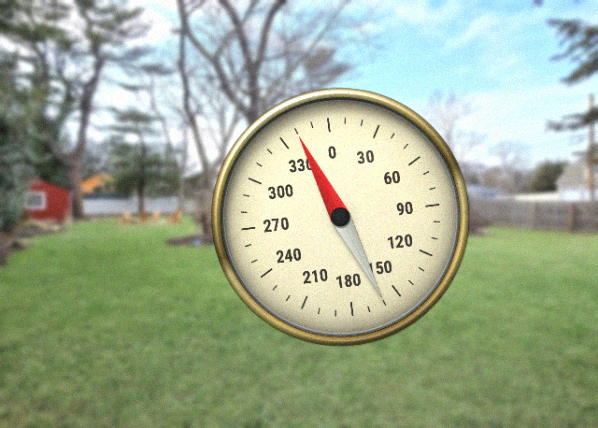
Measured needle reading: 340 °
